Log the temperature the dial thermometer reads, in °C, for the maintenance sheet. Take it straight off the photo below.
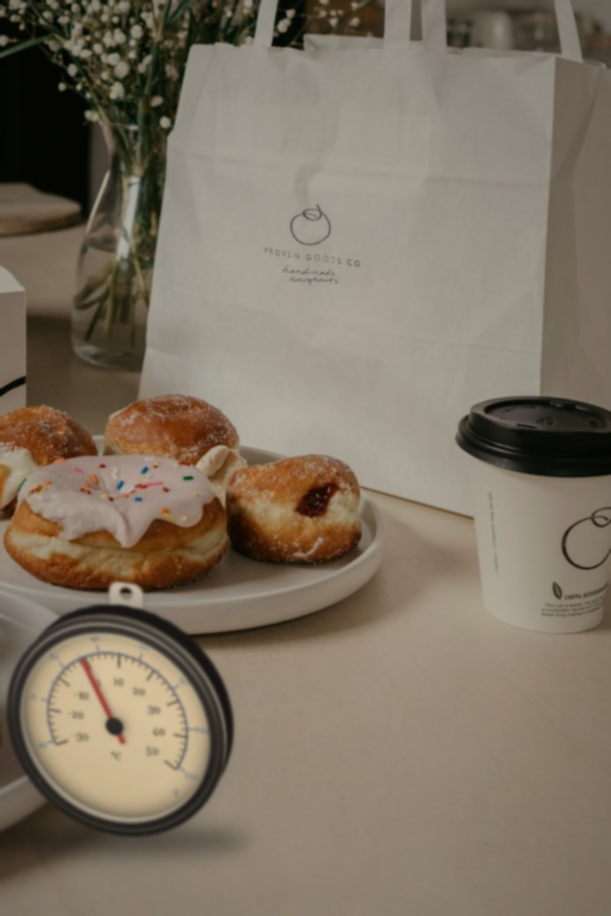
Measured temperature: 0 °C
